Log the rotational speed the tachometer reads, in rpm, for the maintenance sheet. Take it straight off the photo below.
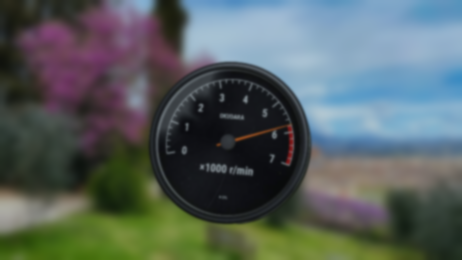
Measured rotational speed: 5800 rpm
